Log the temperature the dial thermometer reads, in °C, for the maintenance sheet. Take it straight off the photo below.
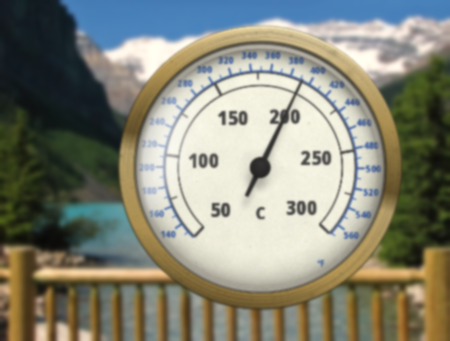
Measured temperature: 200 °C
